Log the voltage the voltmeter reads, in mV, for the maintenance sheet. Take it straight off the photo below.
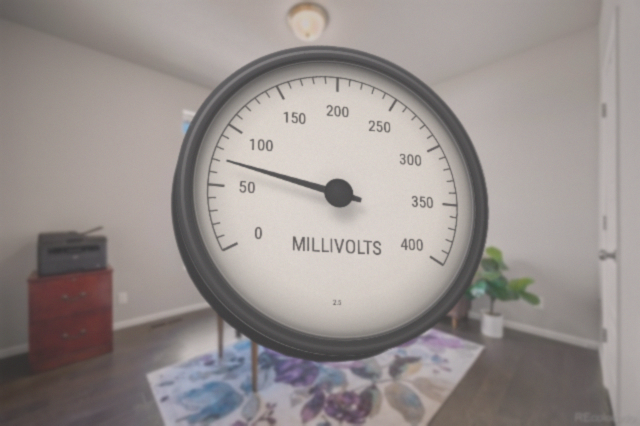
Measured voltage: 70 mV
